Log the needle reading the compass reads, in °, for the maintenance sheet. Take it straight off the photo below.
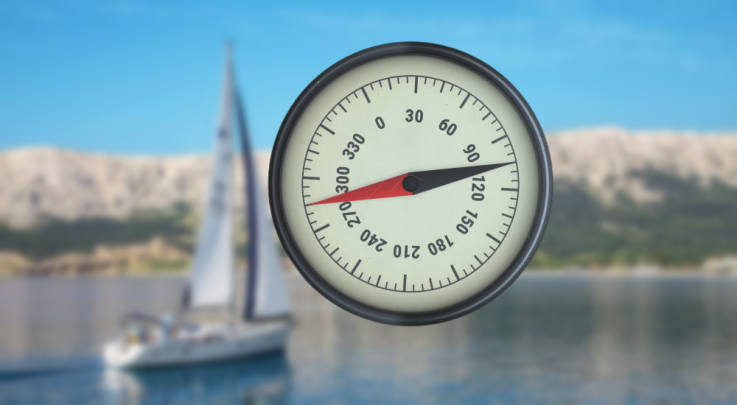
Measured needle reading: 285 °
